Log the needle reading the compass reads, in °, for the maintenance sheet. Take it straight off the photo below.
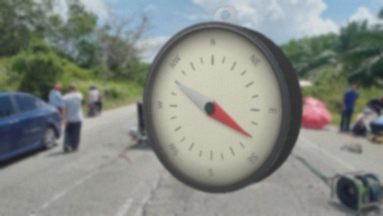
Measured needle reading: 120 °
